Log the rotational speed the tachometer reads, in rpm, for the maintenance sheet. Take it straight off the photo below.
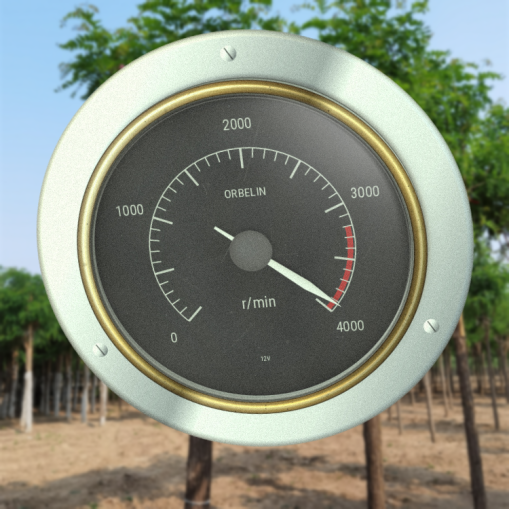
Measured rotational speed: 3900 rpm
